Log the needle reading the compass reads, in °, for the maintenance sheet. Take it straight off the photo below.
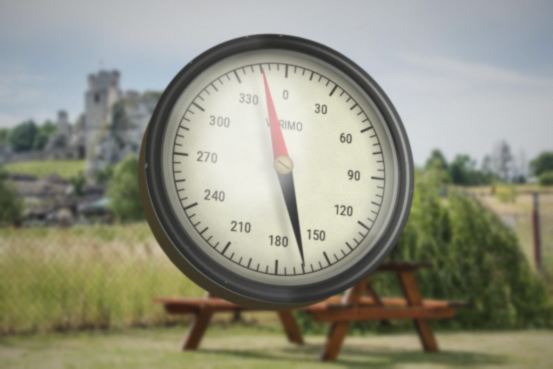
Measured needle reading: 345 °
